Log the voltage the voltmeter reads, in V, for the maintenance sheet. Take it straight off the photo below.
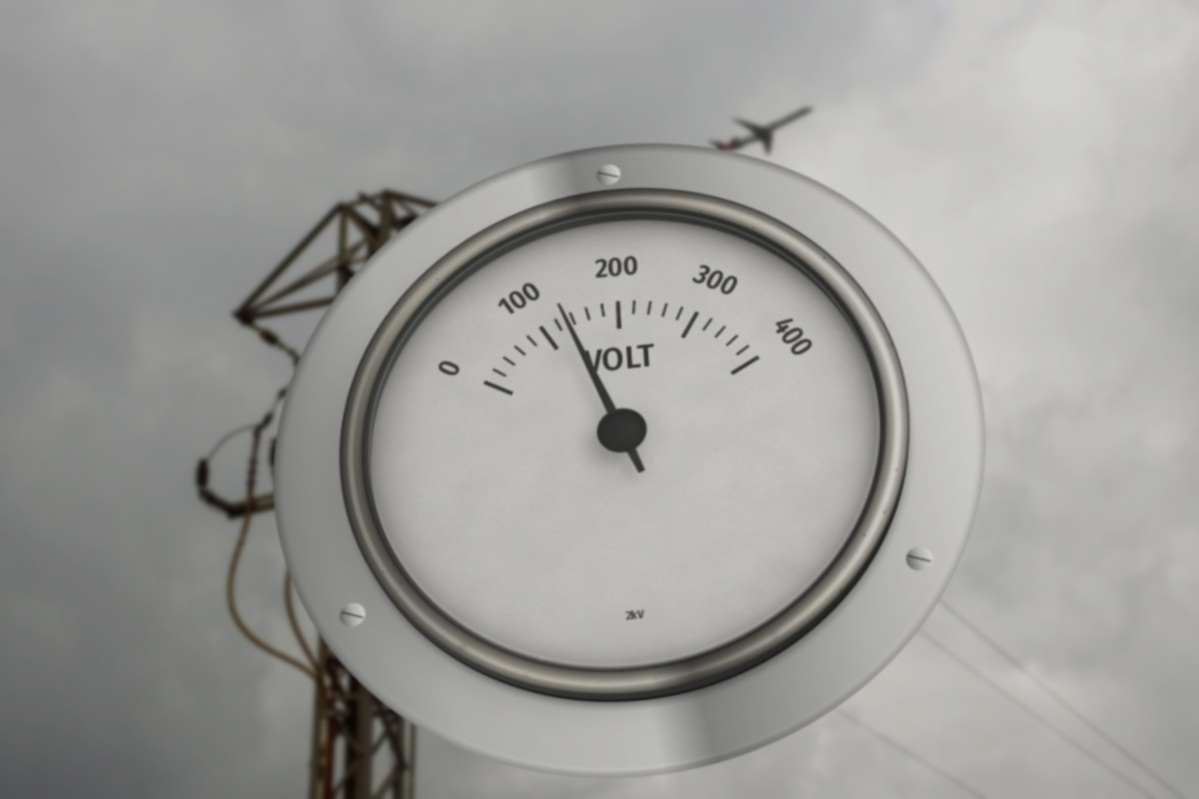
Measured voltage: 130 V
